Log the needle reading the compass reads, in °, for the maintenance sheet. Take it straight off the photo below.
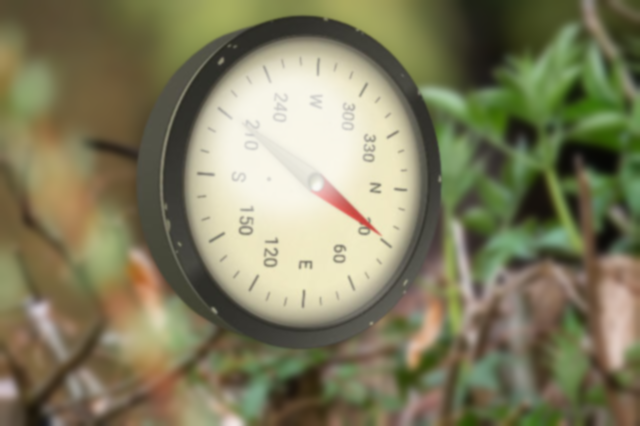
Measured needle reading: 30 °
